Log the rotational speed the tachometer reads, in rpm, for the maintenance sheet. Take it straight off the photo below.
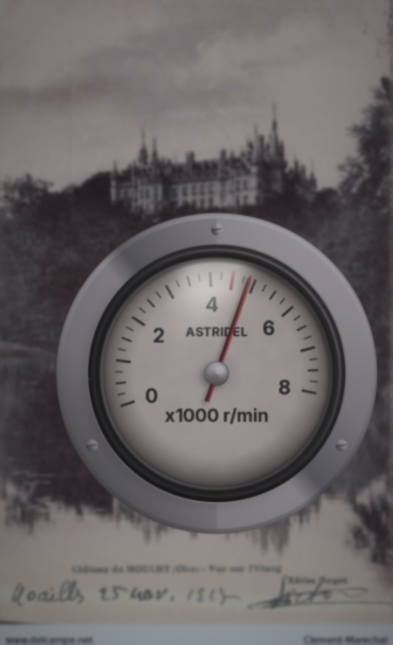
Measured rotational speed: 4875 rpm
